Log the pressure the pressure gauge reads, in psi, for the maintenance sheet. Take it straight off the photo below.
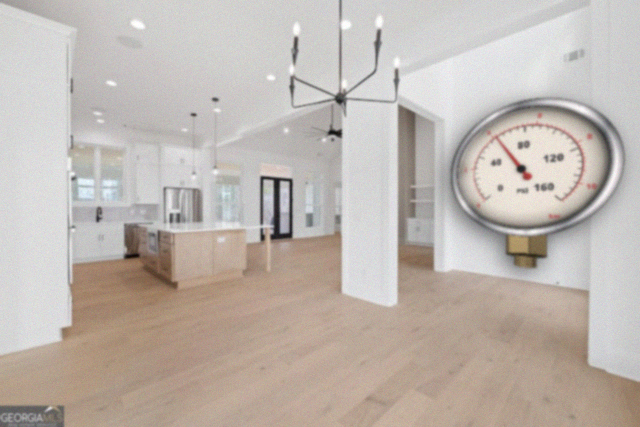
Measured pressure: 60 psi
